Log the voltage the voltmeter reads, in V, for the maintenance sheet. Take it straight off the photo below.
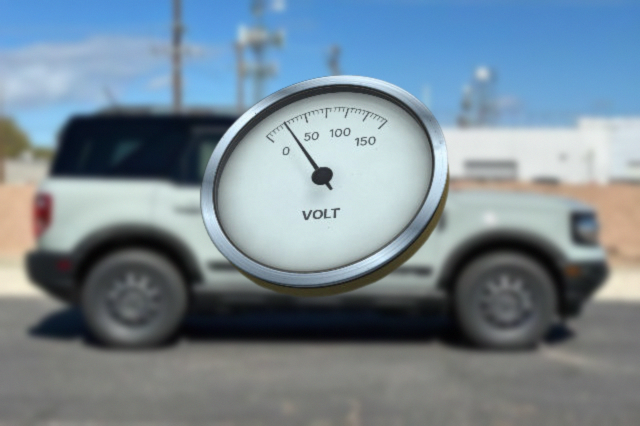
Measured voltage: 25 V
